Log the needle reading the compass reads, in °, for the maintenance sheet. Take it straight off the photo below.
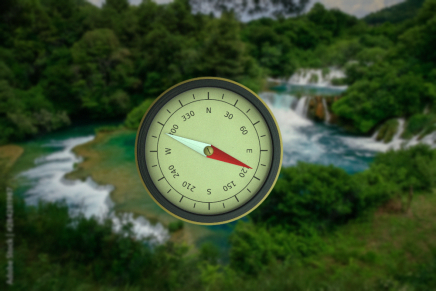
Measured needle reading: 112.5 °
